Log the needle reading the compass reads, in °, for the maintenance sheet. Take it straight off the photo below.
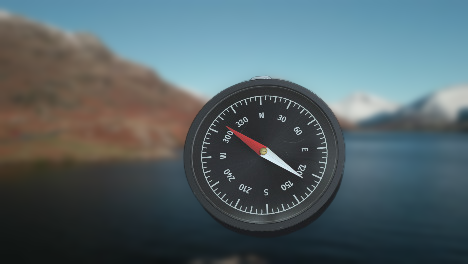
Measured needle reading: 310 °
